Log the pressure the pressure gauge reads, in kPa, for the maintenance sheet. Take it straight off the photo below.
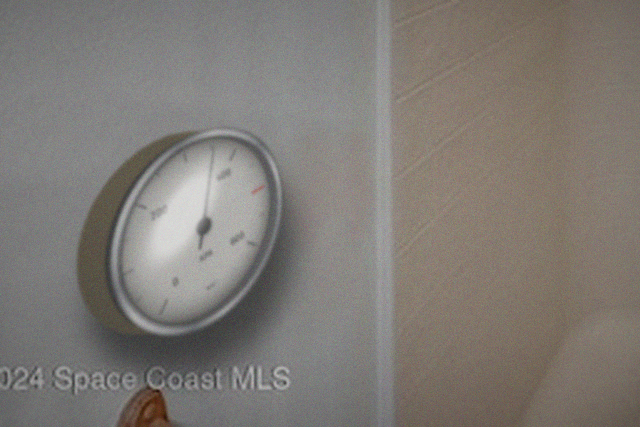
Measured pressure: 350 kPa
